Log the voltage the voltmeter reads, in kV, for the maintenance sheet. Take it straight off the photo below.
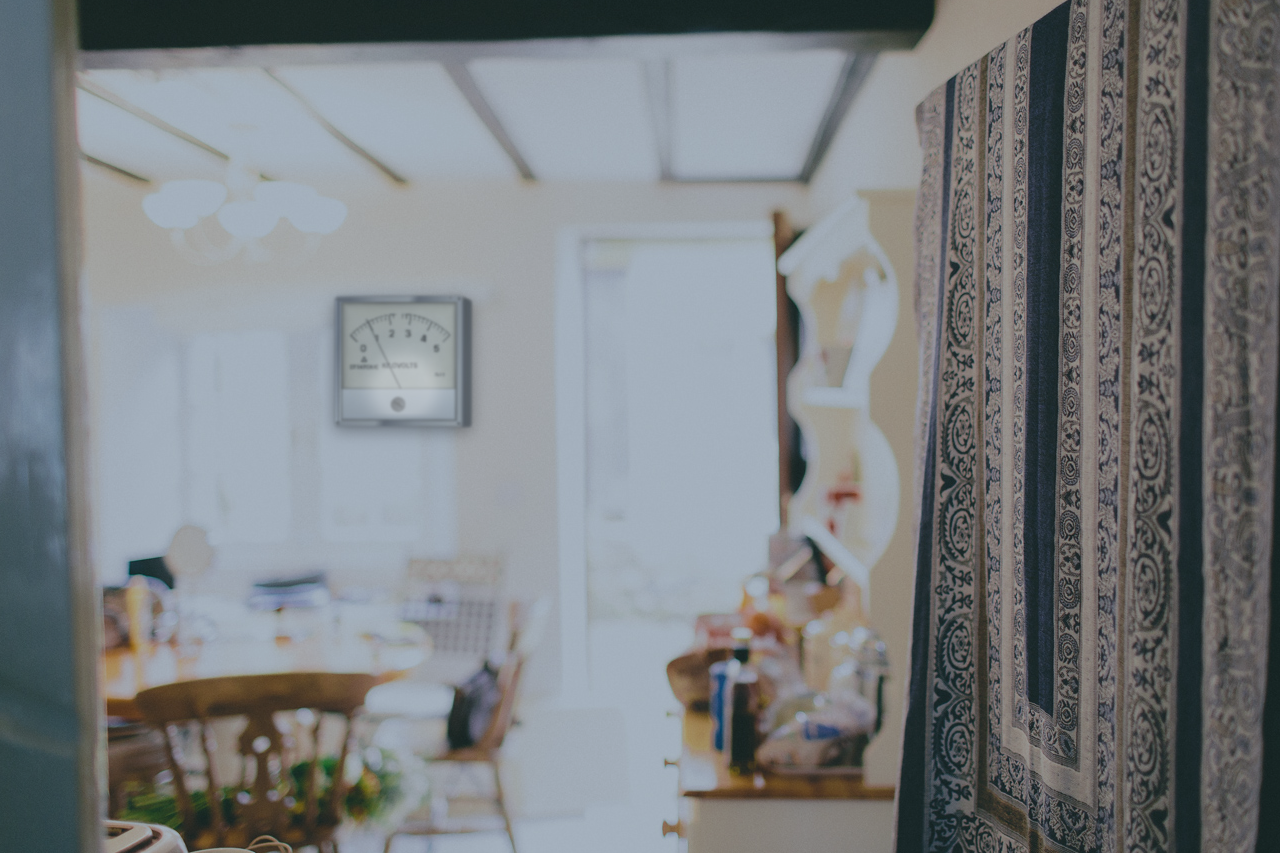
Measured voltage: 1 kV
